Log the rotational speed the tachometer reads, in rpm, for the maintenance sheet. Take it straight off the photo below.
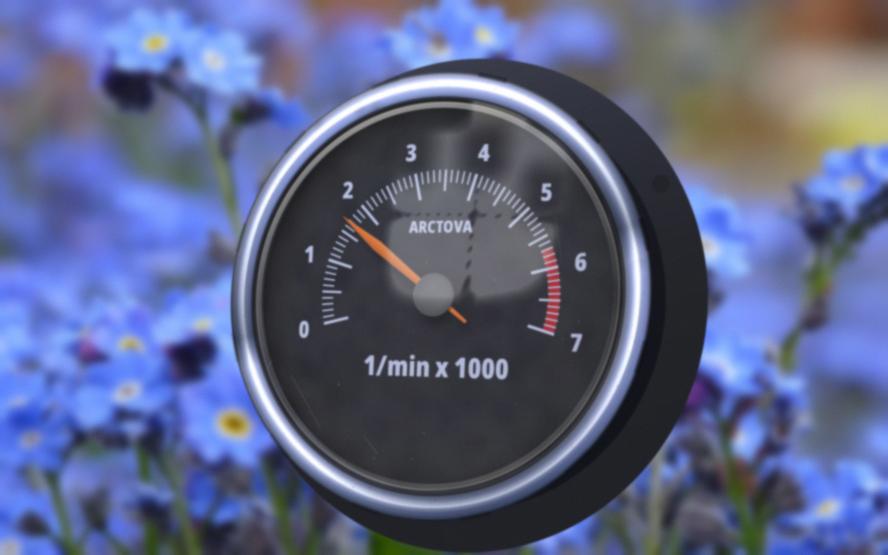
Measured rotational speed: 1700 rpm
